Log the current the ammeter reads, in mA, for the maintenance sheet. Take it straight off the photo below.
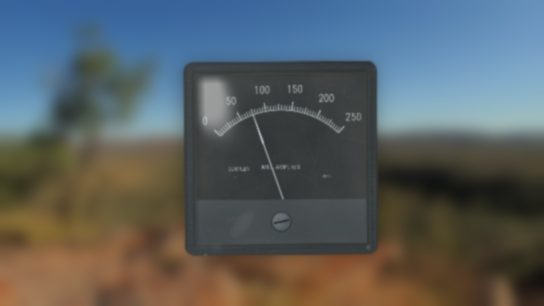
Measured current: 75 mA
